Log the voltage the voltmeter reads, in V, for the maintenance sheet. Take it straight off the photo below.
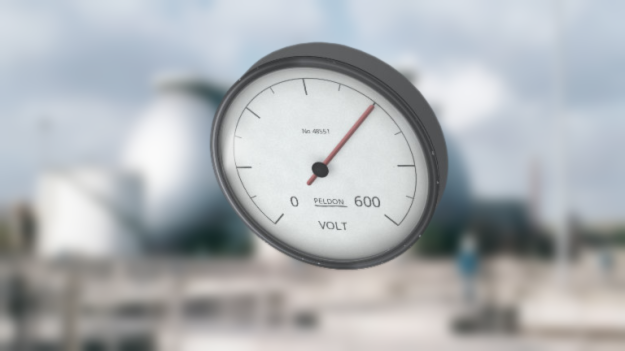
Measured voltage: 400 V
